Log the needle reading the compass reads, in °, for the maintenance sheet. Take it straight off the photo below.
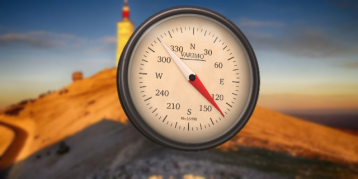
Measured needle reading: 135 °
